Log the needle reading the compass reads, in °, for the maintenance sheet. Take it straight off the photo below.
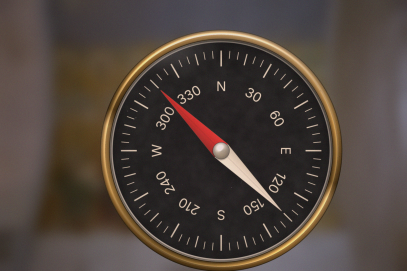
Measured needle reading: 315 °
